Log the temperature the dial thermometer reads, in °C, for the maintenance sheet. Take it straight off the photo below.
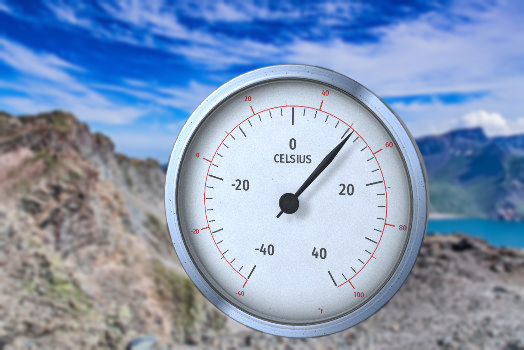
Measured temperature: 11 °C
